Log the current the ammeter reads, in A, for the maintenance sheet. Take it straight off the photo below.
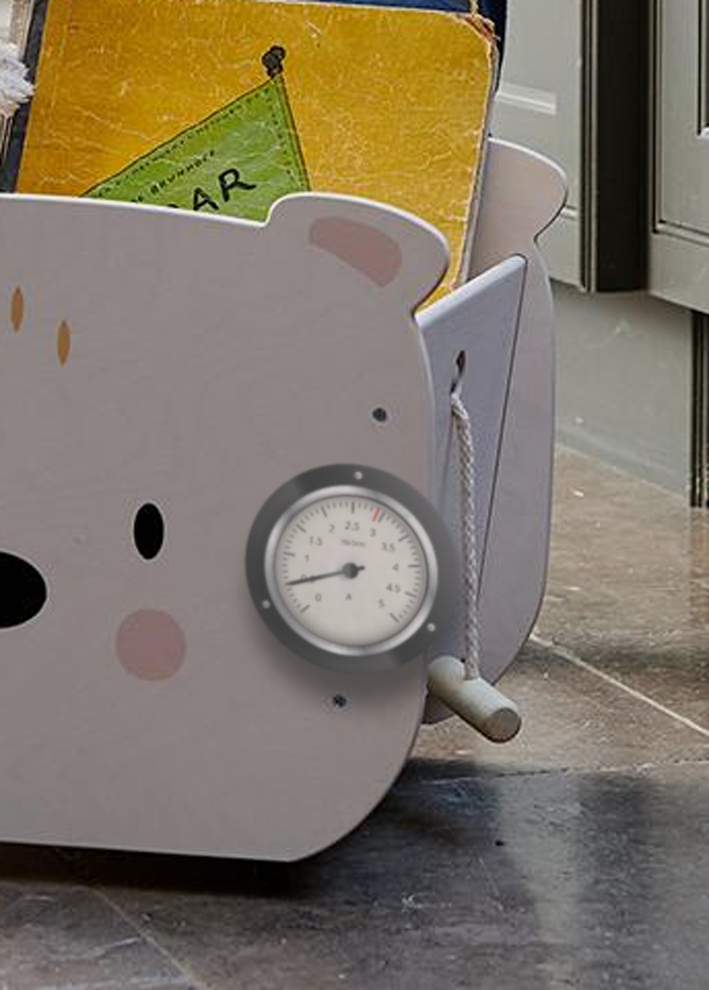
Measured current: 0.5 A
